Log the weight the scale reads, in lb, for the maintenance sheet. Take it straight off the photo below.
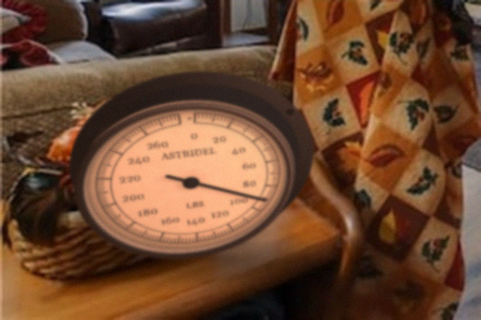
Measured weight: 90 lb
